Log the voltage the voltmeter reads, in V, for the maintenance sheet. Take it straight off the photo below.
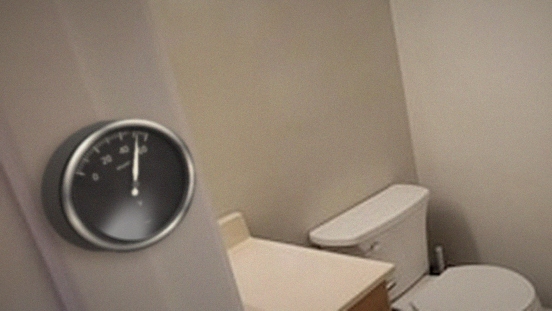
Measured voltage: 50 V
